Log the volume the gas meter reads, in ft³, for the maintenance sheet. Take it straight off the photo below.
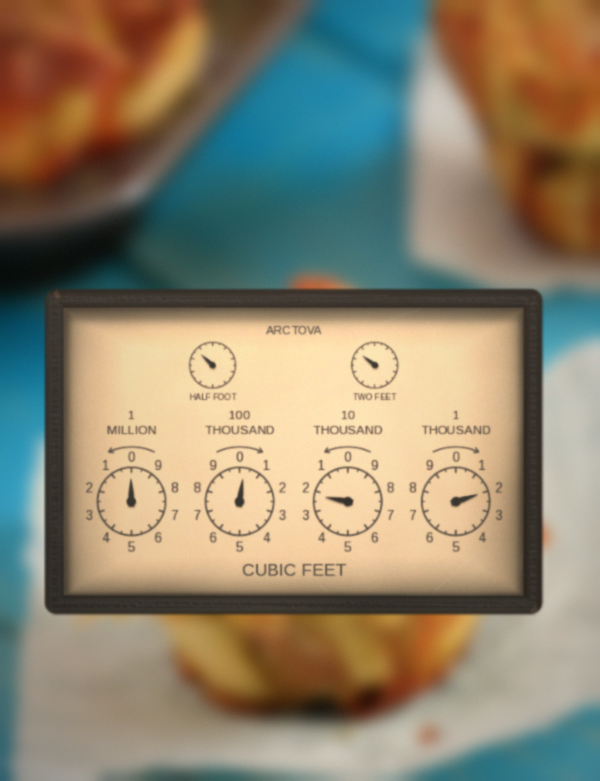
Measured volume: 2200 ft³
